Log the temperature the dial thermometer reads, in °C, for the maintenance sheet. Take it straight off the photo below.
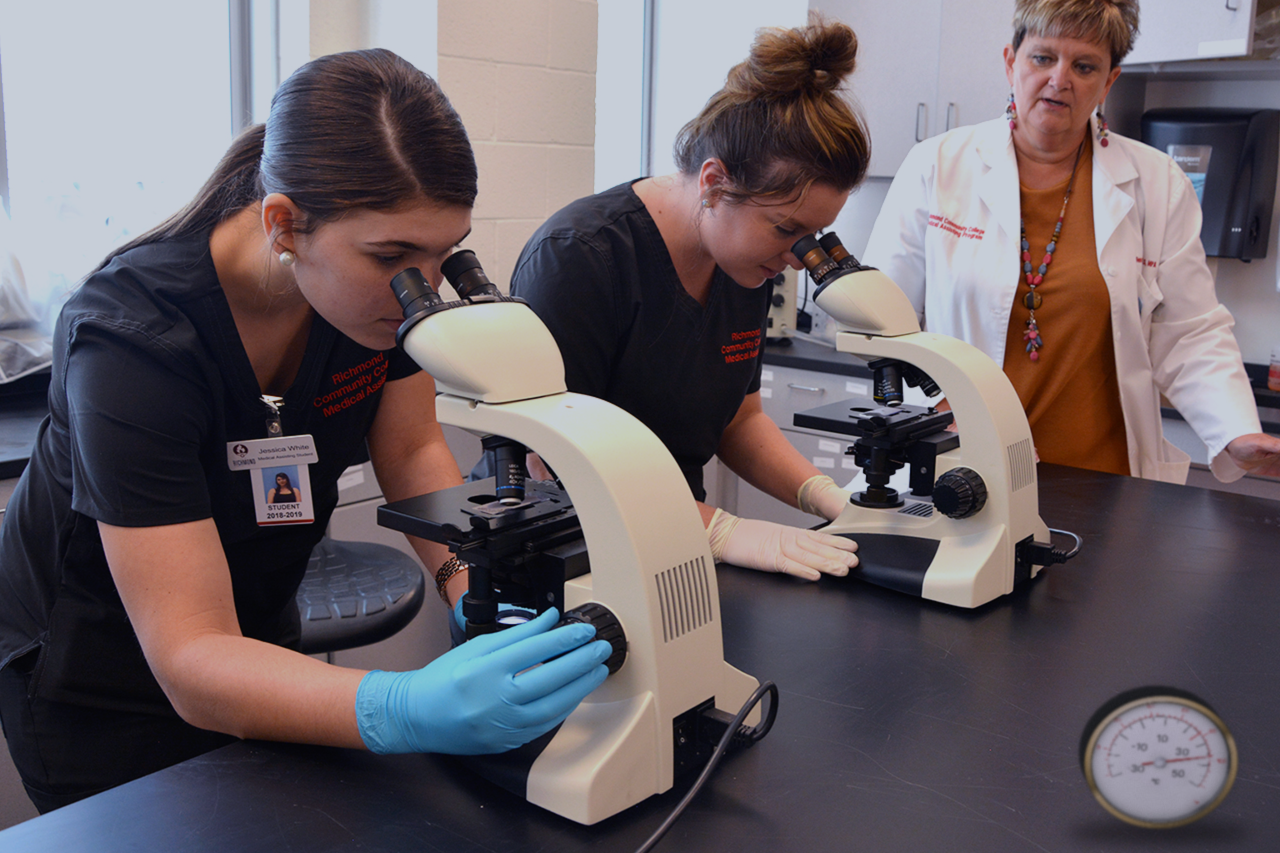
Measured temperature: 35 °C
